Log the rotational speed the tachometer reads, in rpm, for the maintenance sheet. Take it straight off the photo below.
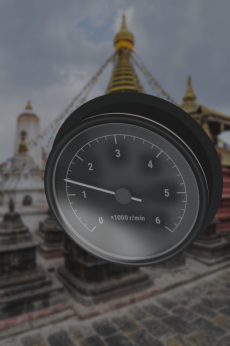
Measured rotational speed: 1400 rpm
